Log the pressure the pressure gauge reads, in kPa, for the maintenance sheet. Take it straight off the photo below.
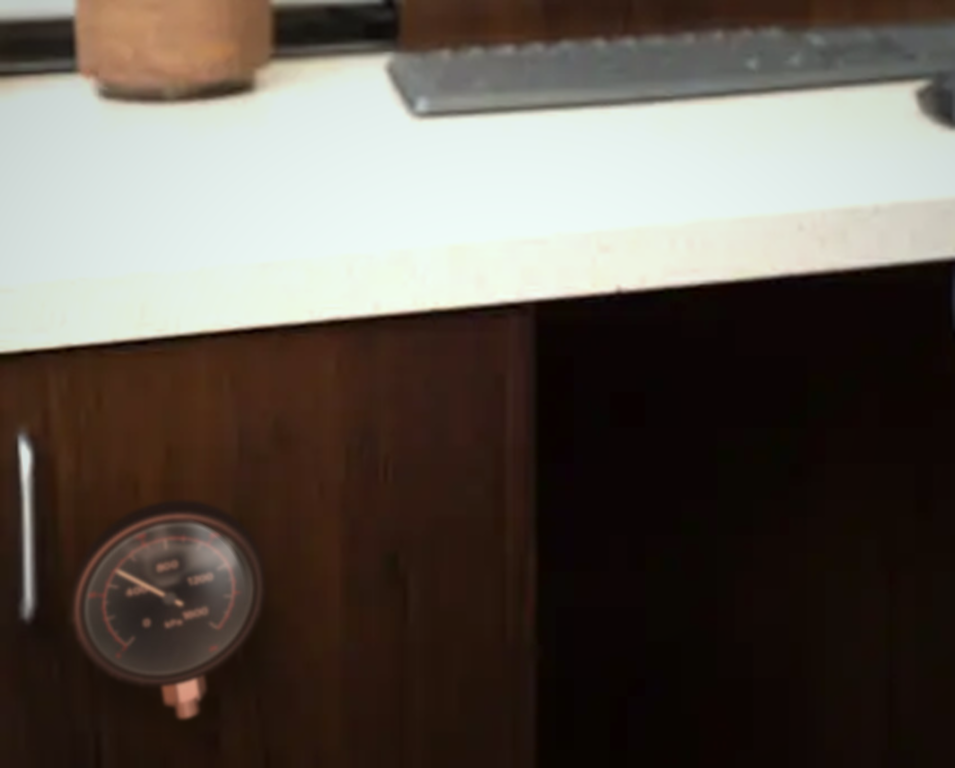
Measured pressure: 500 kPa
